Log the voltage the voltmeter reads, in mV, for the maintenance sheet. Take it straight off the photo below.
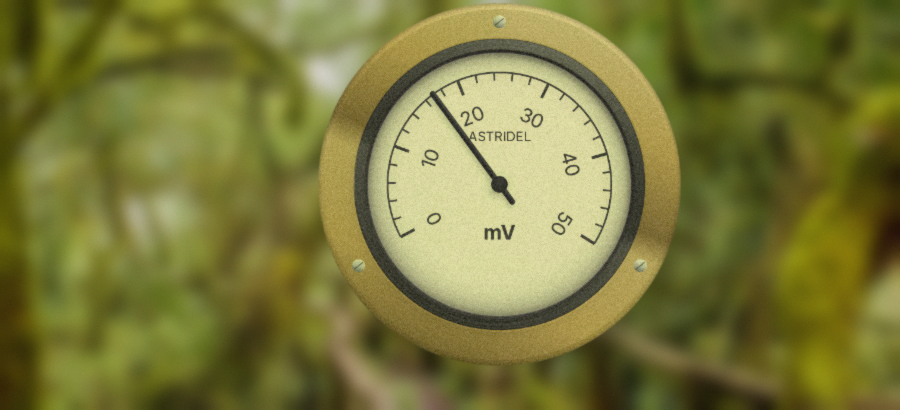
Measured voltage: 17 mV
